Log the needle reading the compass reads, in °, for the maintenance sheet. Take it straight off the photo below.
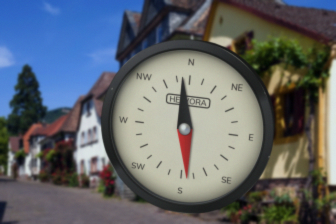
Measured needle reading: 172.5 °
